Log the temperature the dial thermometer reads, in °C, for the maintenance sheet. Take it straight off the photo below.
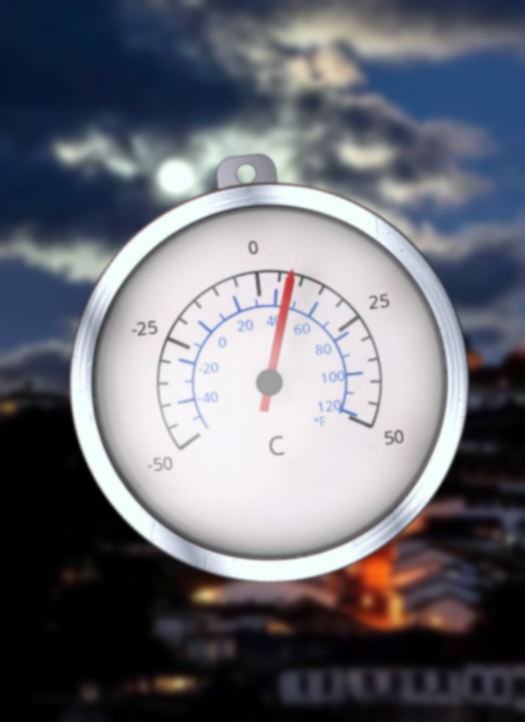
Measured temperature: 7.5 °C
